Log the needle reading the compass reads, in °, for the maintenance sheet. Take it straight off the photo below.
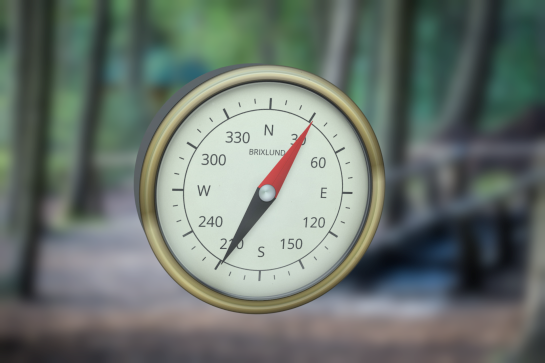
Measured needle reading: 30 °
